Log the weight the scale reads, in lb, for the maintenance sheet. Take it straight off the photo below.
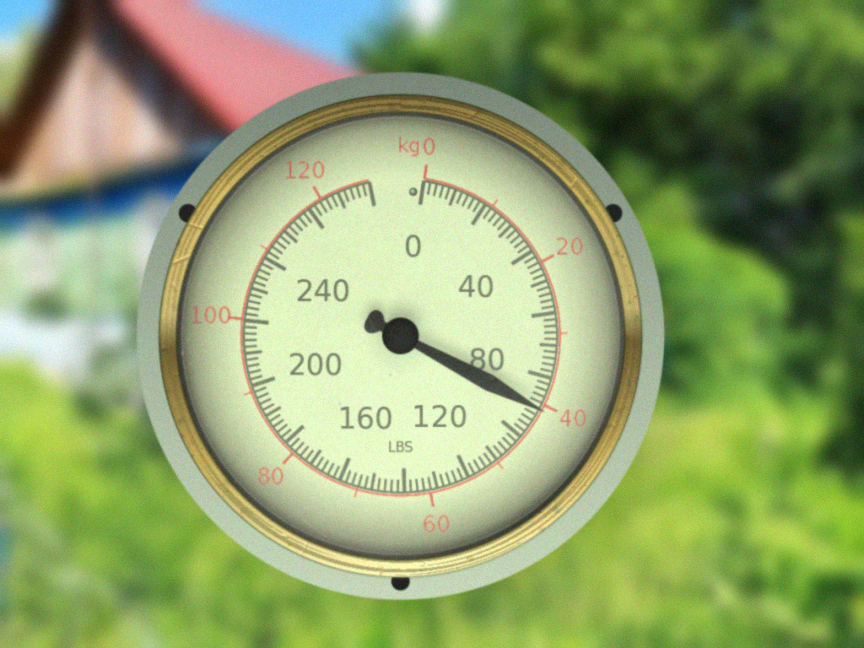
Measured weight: 90 lb
